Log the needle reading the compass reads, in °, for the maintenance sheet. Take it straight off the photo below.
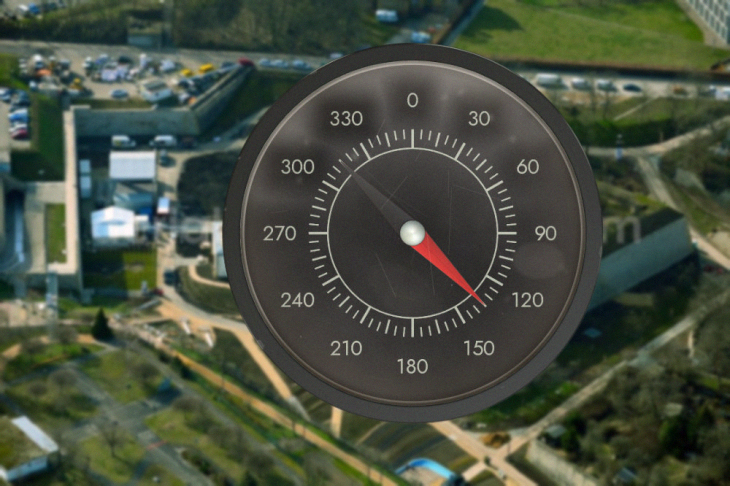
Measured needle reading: 135 °
